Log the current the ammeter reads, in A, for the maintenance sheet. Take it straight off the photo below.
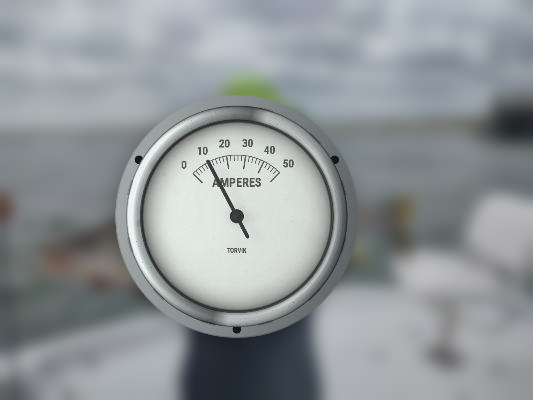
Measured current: 10 A
